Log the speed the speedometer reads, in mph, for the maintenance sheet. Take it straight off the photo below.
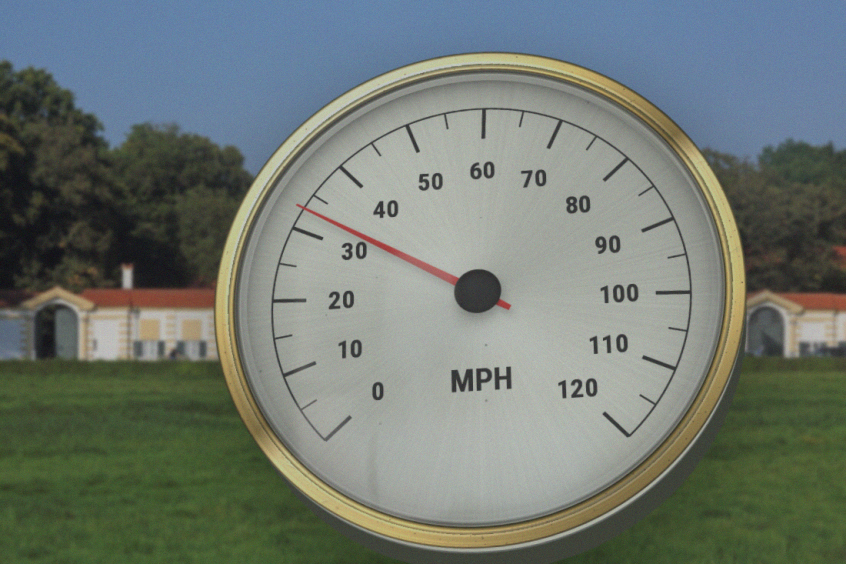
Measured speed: 32.5 mph
